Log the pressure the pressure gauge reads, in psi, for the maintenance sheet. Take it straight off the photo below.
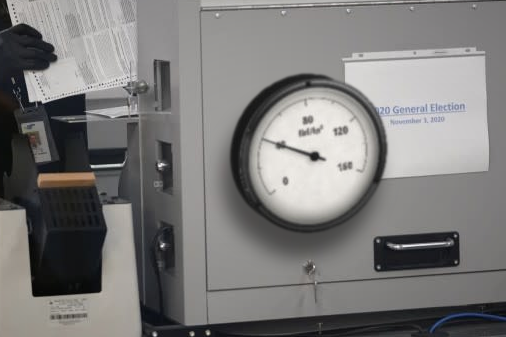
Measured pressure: 40 psi
